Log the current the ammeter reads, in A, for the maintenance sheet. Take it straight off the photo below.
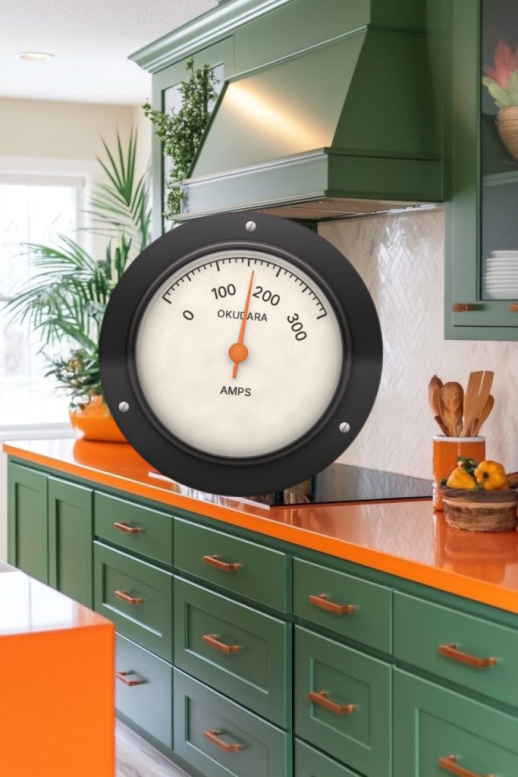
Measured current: 160 A
